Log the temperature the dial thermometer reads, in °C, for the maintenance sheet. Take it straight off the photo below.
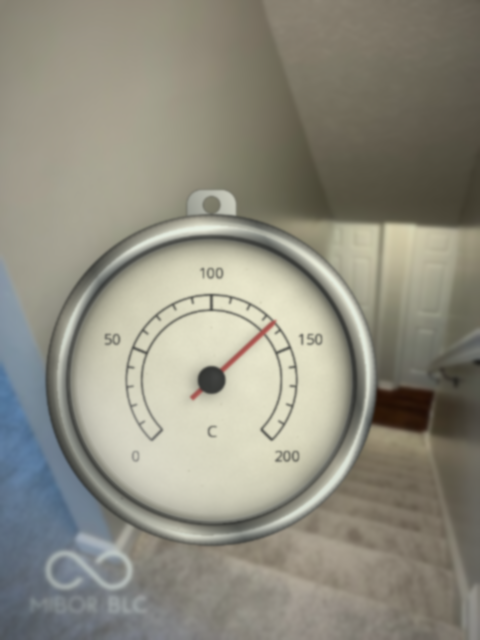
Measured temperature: 135 °C
